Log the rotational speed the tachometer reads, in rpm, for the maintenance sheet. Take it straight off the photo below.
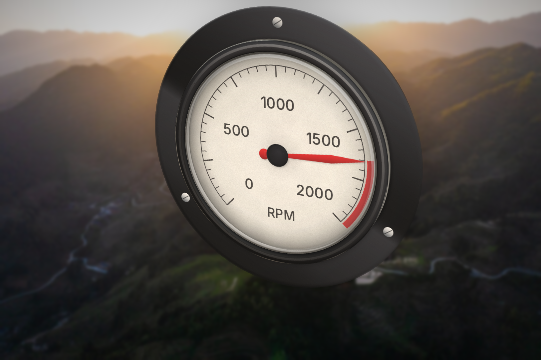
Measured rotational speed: 1650 rpm
